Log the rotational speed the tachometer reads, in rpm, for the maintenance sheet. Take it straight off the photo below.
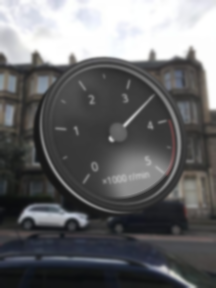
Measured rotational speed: 3500 rpm
